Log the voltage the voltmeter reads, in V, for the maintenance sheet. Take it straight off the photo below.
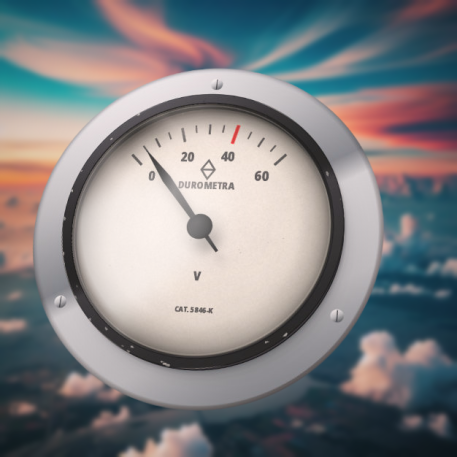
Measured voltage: 5 V
